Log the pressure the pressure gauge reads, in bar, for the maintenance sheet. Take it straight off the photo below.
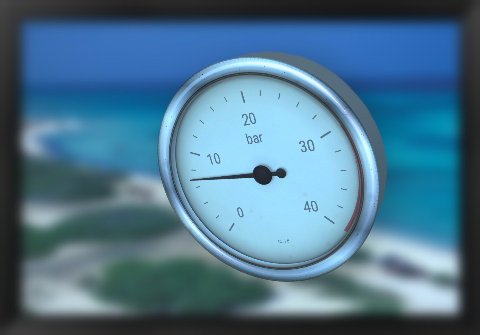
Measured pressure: 7 bar
